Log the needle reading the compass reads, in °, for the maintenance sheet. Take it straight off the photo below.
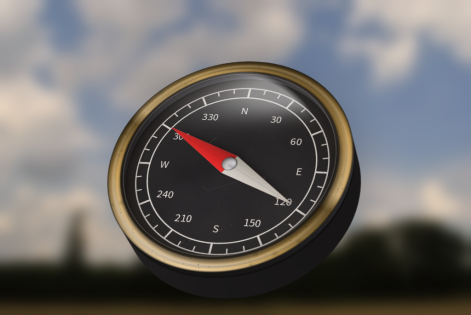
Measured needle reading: 300 °
